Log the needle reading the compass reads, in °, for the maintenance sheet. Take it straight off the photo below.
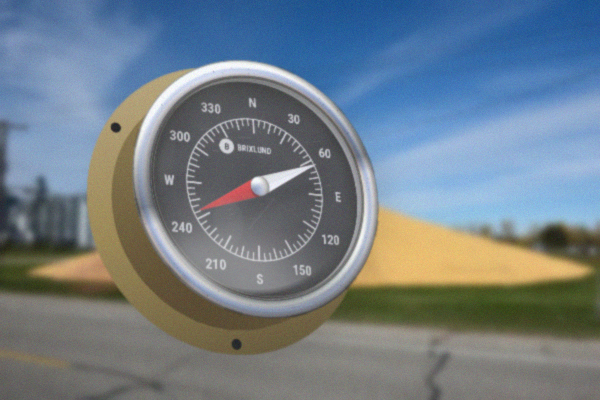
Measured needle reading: 245 °
